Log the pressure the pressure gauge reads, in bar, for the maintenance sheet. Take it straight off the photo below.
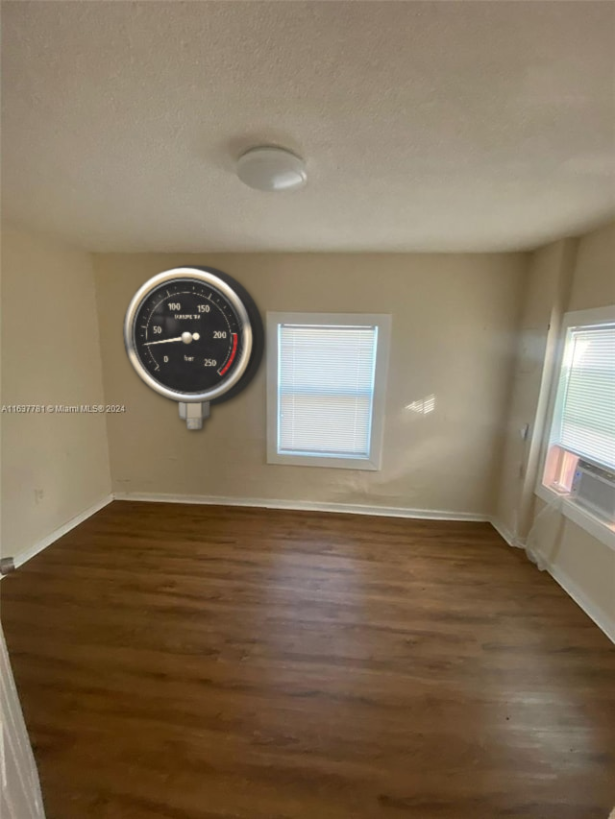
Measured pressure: 30 bar
